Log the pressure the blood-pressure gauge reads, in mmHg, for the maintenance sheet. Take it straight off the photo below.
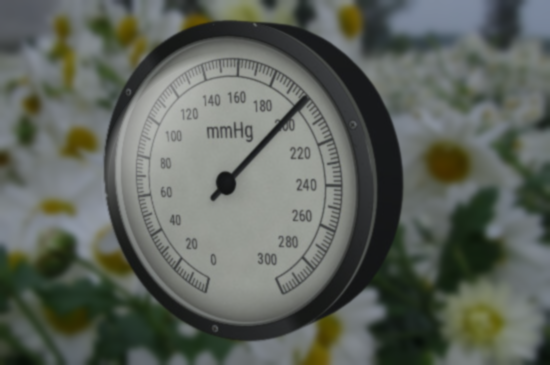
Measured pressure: 200 mmHg
